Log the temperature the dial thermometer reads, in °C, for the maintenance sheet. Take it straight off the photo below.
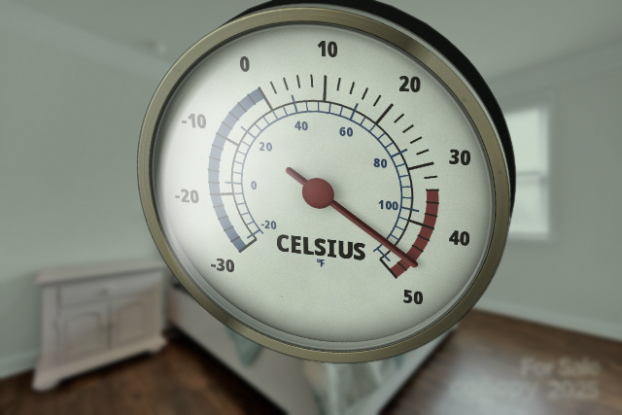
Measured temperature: 46 °C
